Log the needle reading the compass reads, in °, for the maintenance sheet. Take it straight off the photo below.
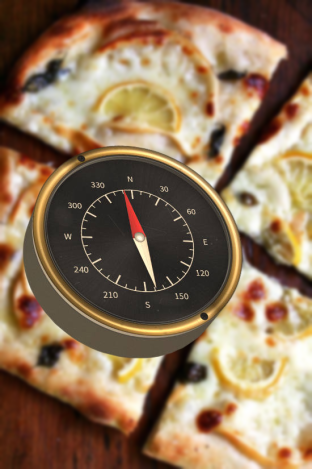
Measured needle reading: 350 °
